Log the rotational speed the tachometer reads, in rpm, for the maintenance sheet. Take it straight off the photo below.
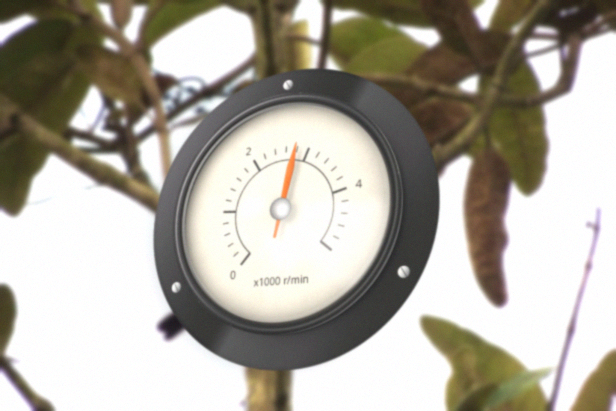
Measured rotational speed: 2800 rpm
